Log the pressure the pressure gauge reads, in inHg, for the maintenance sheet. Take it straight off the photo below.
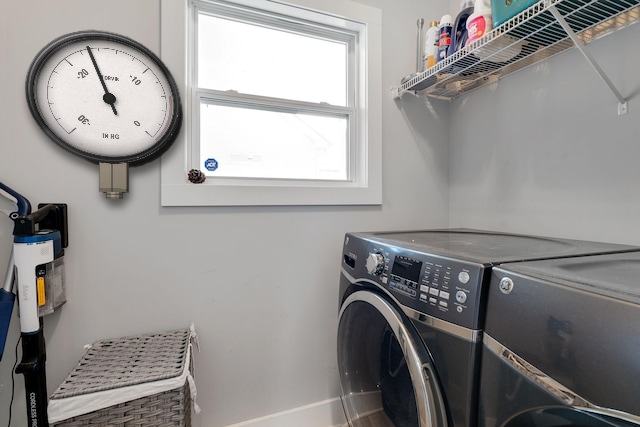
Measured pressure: -17 inHg
